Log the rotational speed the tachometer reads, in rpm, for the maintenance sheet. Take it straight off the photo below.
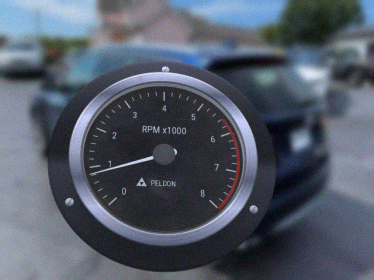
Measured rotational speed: 800 rpm
